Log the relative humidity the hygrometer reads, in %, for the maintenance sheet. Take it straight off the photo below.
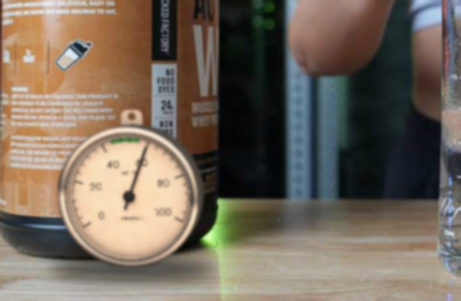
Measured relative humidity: 60 %
